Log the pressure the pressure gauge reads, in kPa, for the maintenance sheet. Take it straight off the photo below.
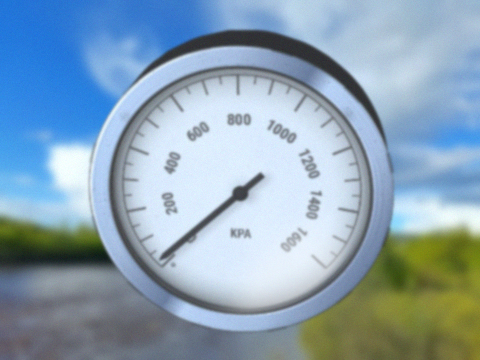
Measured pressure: 25 kPa
